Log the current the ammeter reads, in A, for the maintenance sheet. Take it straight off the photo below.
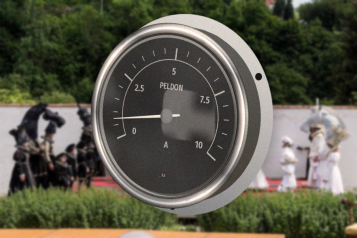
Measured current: 0.75 A
